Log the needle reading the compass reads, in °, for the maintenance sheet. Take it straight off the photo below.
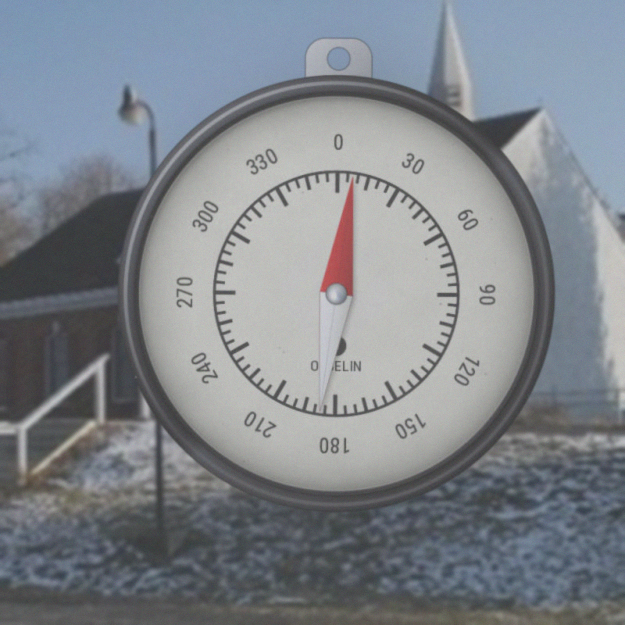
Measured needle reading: 7.5 °
